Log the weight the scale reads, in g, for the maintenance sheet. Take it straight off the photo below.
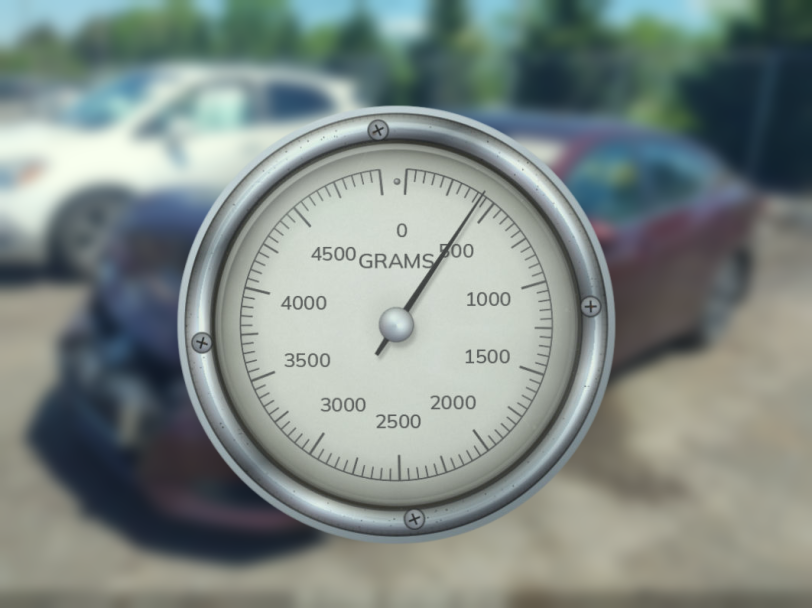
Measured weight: 425 g
